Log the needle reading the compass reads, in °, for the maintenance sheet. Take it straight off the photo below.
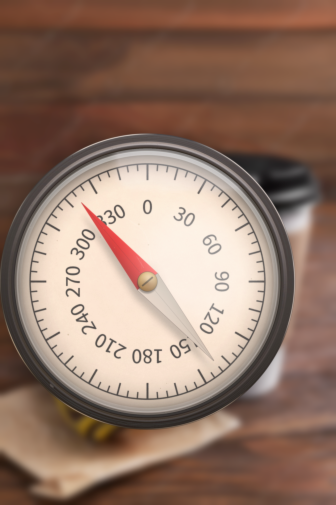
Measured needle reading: 320 °
